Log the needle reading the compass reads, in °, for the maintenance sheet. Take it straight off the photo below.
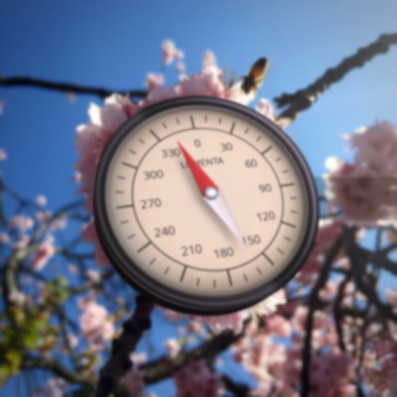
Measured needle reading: 340 °
